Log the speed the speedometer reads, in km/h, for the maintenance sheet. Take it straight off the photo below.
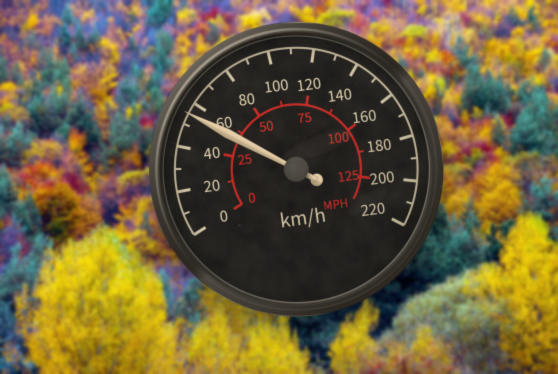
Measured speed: 55 km/h
